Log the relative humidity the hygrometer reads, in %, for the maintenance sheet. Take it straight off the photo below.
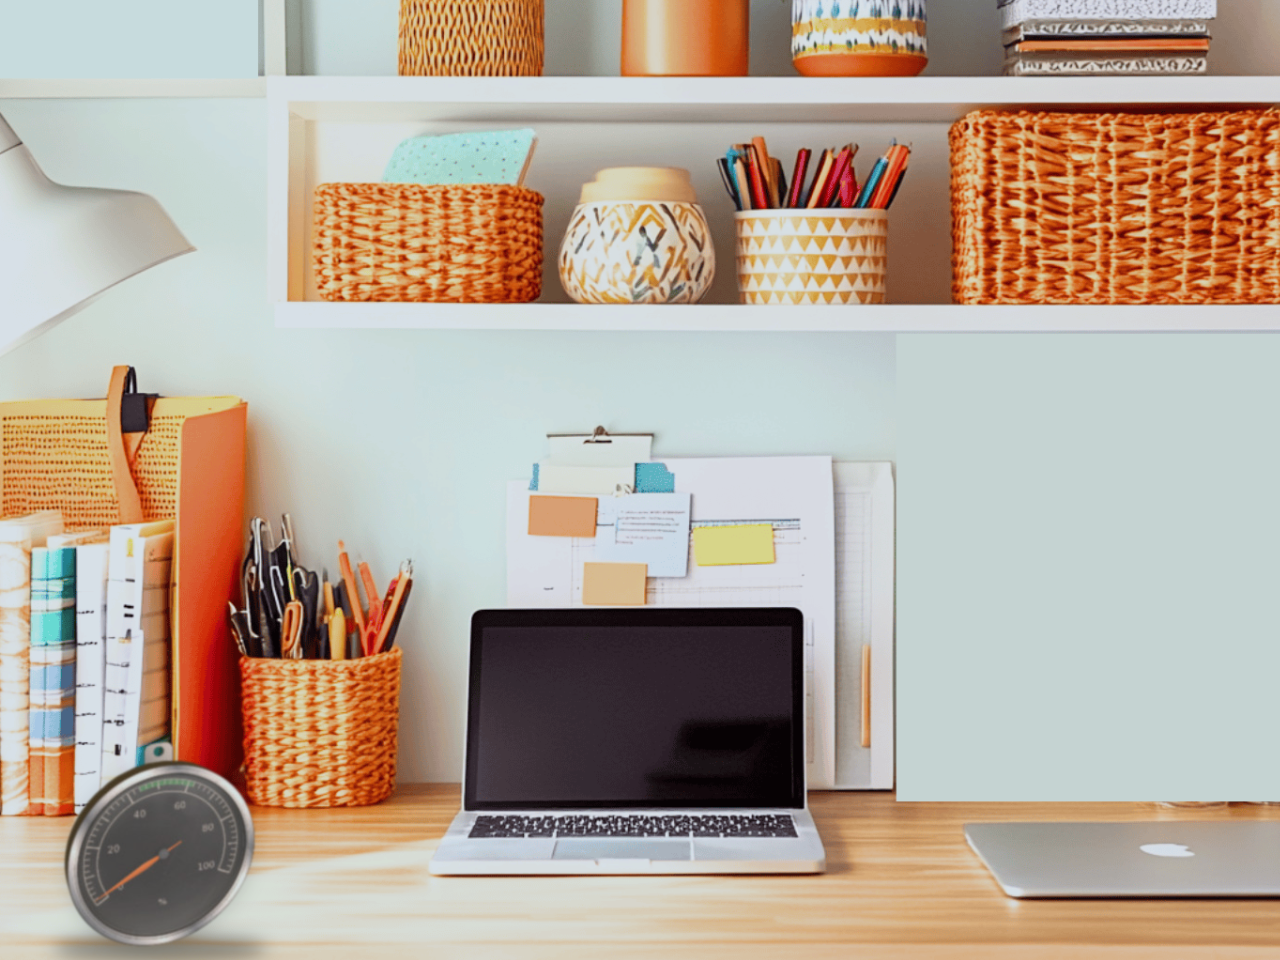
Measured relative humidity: 2 %
